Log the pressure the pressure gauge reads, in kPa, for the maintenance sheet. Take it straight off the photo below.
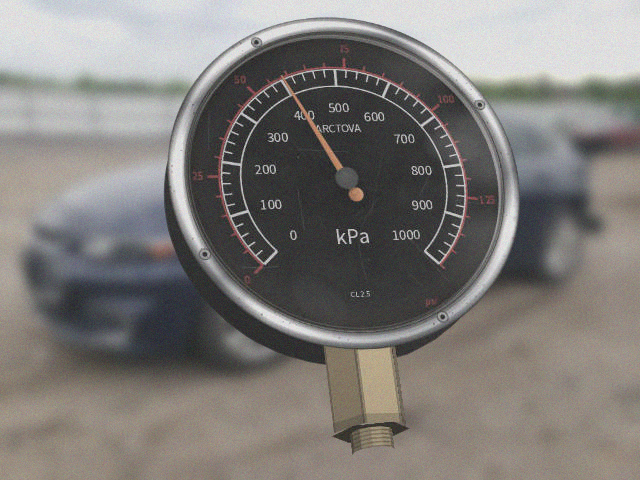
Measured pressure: 400 kPa
